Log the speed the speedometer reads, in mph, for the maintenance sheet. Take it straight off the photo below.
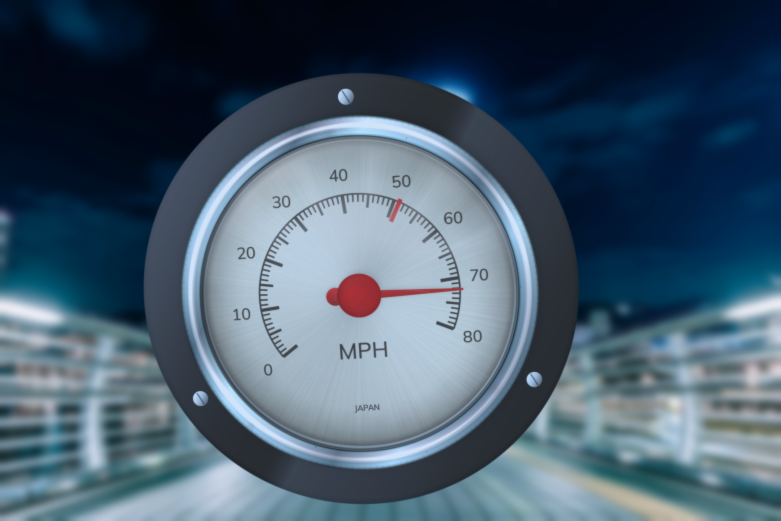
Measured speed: 72 mph
